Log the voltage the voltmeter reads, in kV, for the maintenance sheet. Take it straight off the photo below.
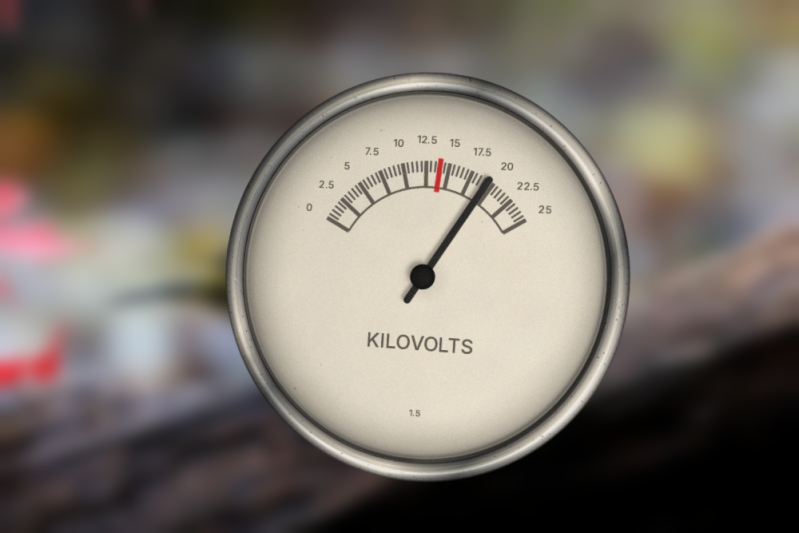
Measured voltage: 19.5 kV
